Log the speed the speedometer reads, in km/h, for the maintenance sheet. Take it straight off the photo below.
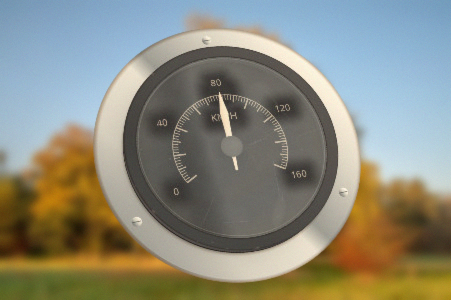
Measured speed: 80 km/h
